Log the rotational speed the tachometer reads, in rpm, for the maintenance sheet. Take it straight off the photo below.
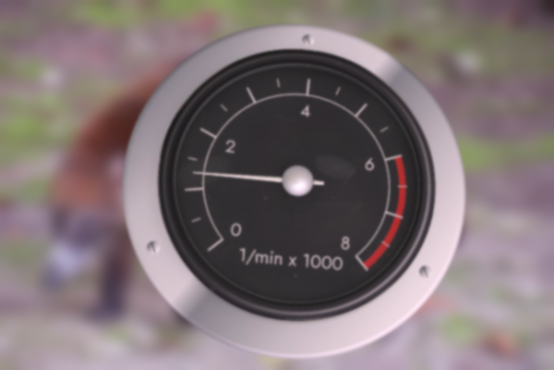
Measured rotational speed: 1250 rpm
